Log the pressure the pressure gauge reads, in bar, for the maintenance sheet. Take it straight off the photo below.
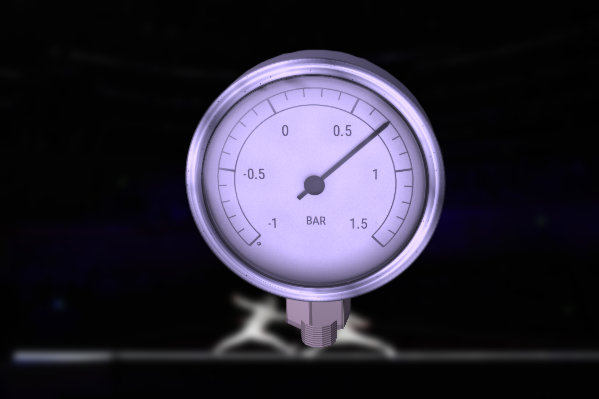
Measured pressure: 0.7 bar
